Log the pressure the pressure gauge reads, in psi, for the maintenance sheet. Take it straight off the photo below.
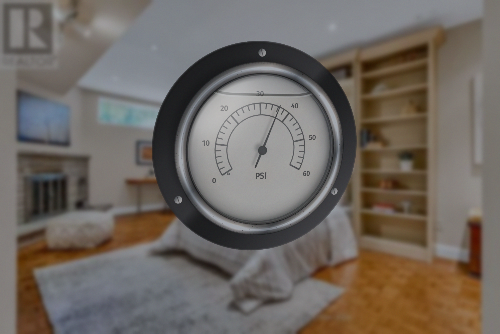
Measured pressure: 36 psi
